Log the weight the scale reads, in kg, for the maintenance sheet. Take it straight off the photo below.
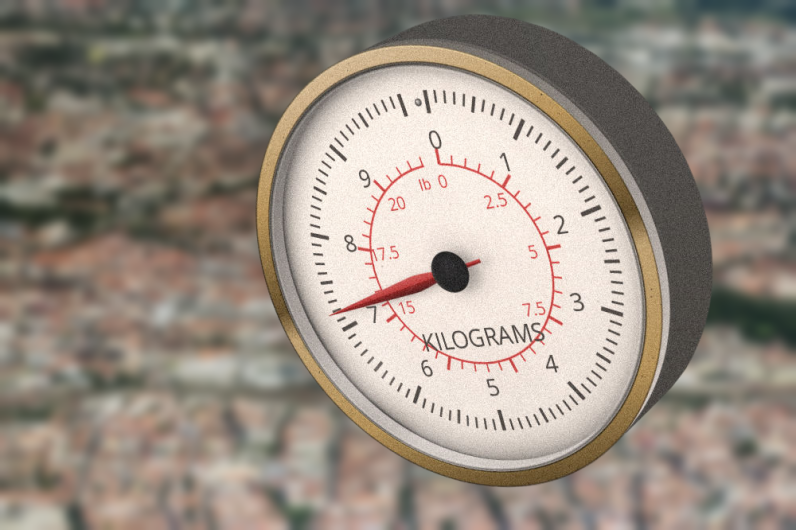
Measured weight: 7.2 kg
